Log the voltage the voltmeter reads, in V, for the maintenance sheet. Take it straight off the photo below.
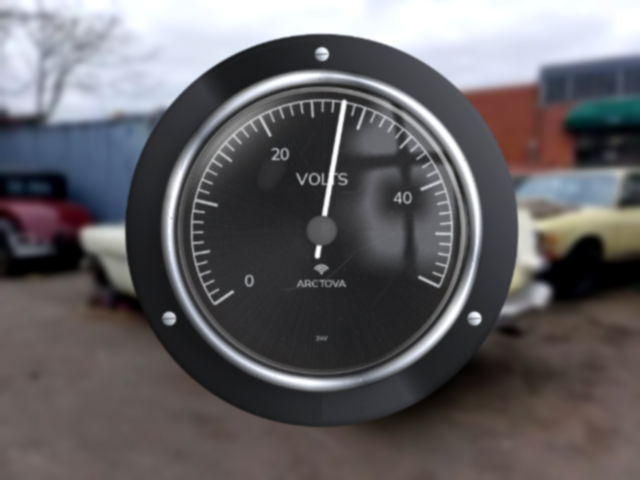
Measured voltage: 28 V
